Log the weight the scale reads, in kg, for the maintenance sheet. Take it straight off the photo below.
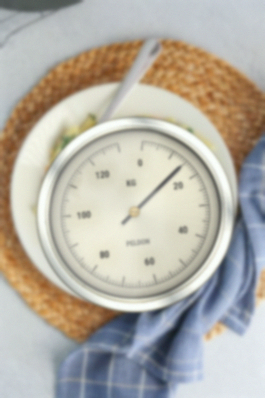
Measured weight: 15 kg
